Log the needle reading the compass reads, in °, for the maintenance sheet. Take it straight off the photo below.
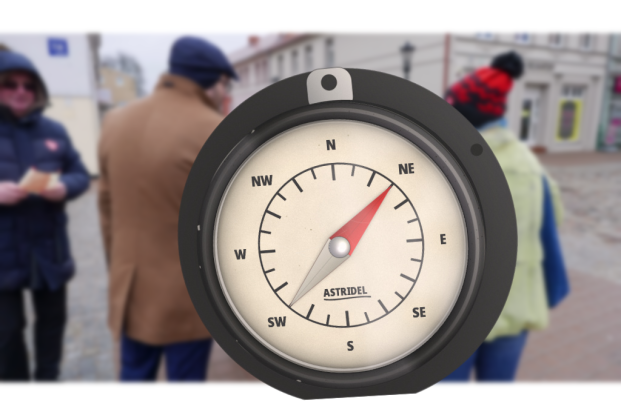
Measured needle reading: 45 °
